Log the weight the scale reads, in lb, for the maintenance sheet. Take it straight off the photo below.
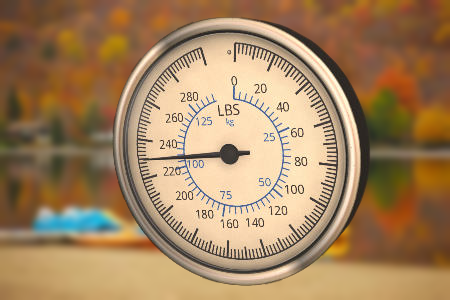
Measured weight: 230 lb
